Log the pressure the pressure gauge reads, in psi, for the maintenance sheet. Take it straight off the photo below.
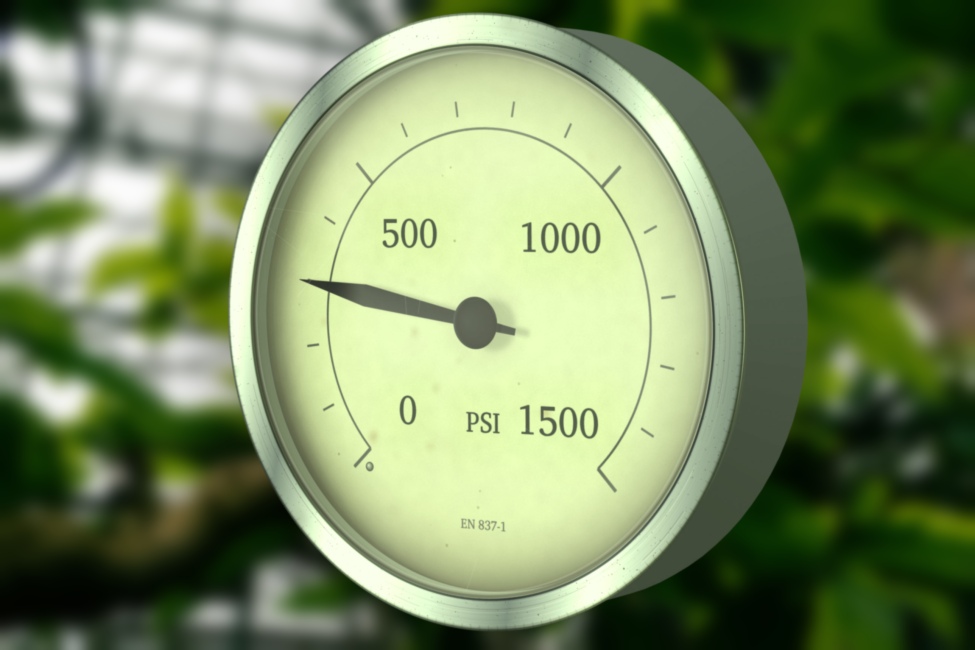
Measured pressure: 300 psi
